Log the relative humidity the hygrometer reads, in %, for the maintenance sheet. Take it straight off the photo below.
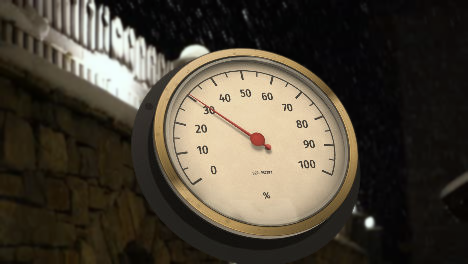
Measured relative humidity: 30 %
